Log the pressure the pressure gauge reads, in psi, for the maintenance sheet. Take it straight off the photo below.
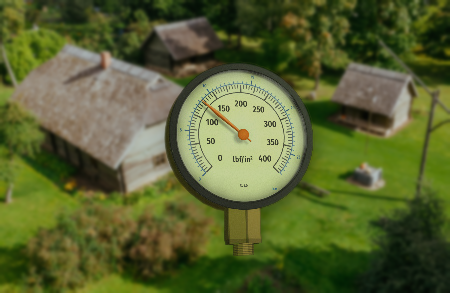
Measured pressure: 125 psi
